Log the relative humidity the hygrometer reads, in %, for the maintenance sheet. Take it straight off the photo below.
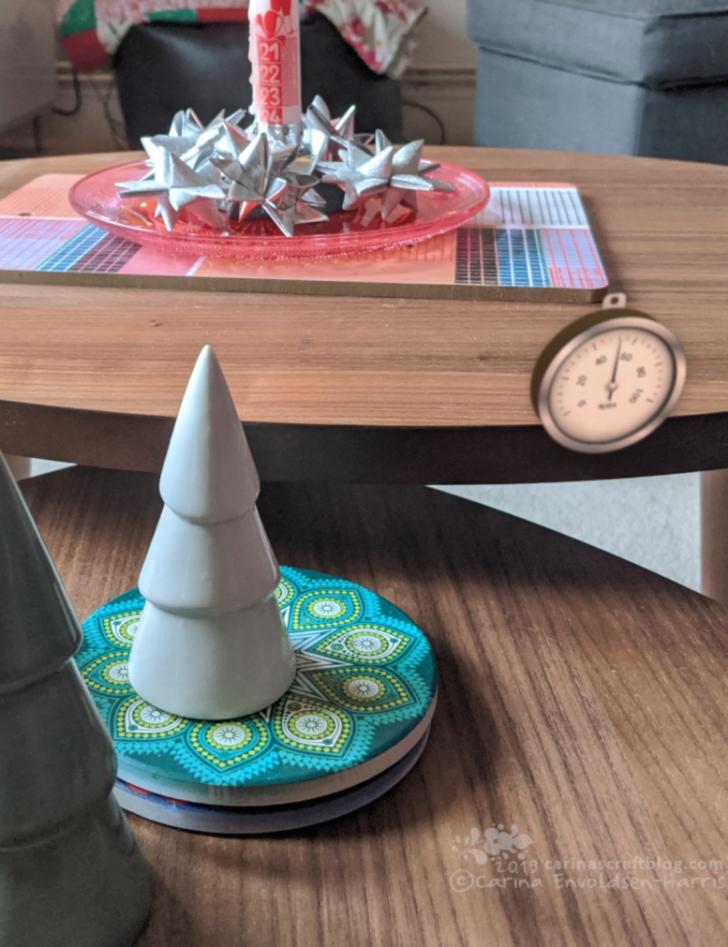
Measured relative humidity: 52 %
